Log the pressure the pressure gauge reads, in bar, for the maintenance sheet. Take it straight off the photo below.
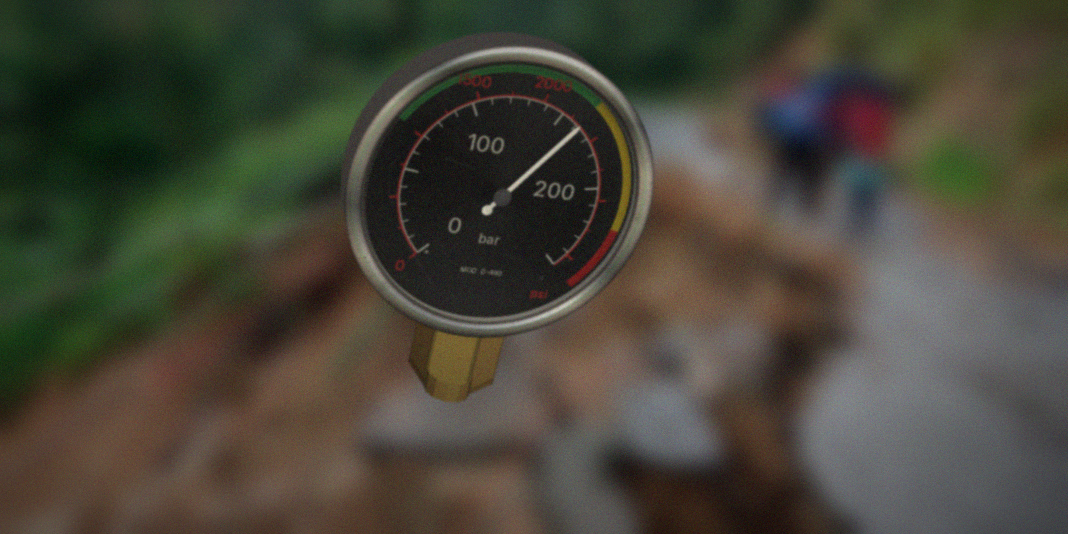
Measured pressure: 160 bar
